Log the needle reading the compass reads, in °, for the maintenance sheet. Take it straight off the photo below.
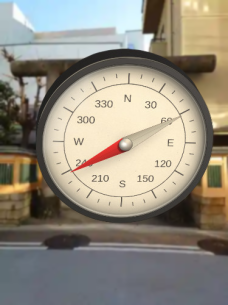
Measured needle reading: 240 °
